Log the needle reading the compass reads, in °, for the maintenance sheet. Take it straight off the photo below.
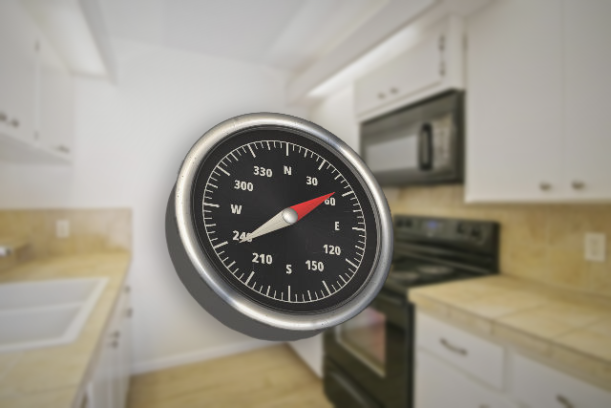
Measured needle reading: 55 °
